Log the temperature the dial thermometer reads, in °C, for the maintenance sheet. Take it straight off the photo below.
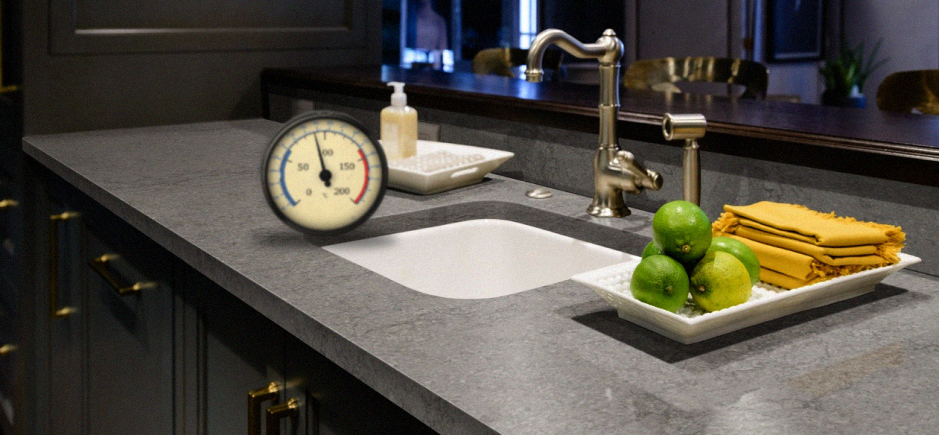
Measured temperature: 90 °C
